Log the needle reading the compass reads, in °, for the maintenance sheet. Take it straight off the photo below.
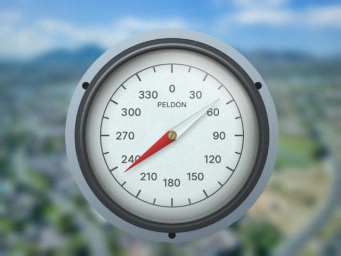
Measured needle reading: 232.5 °
